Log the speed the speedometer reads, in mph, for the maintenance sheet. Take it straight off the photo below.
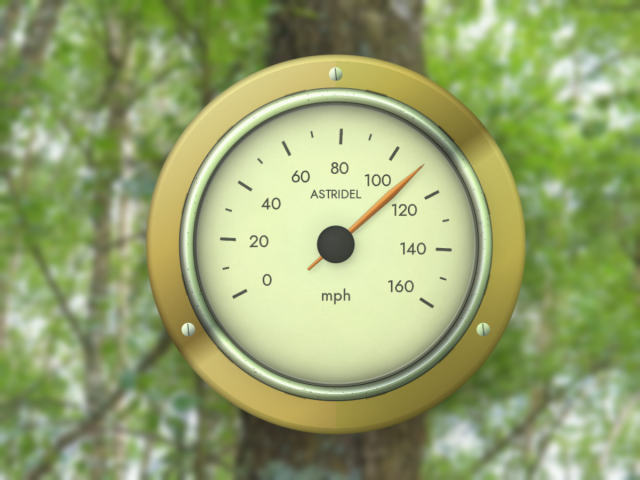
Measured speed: 110 mph
